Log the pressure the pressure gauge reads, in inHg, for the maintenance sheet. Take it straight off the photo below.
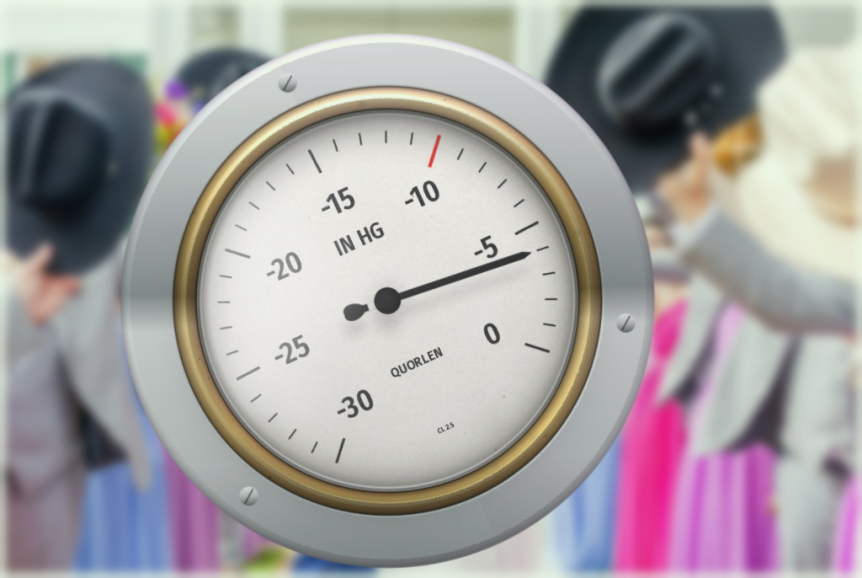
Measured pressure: -4 inHg
